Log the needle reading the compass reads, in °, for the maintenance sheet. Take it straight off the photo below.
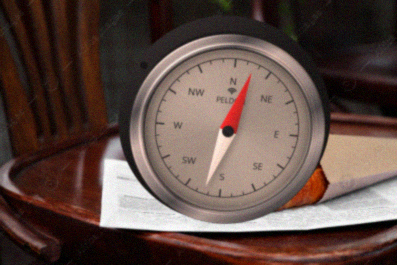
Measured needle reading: 15 °
